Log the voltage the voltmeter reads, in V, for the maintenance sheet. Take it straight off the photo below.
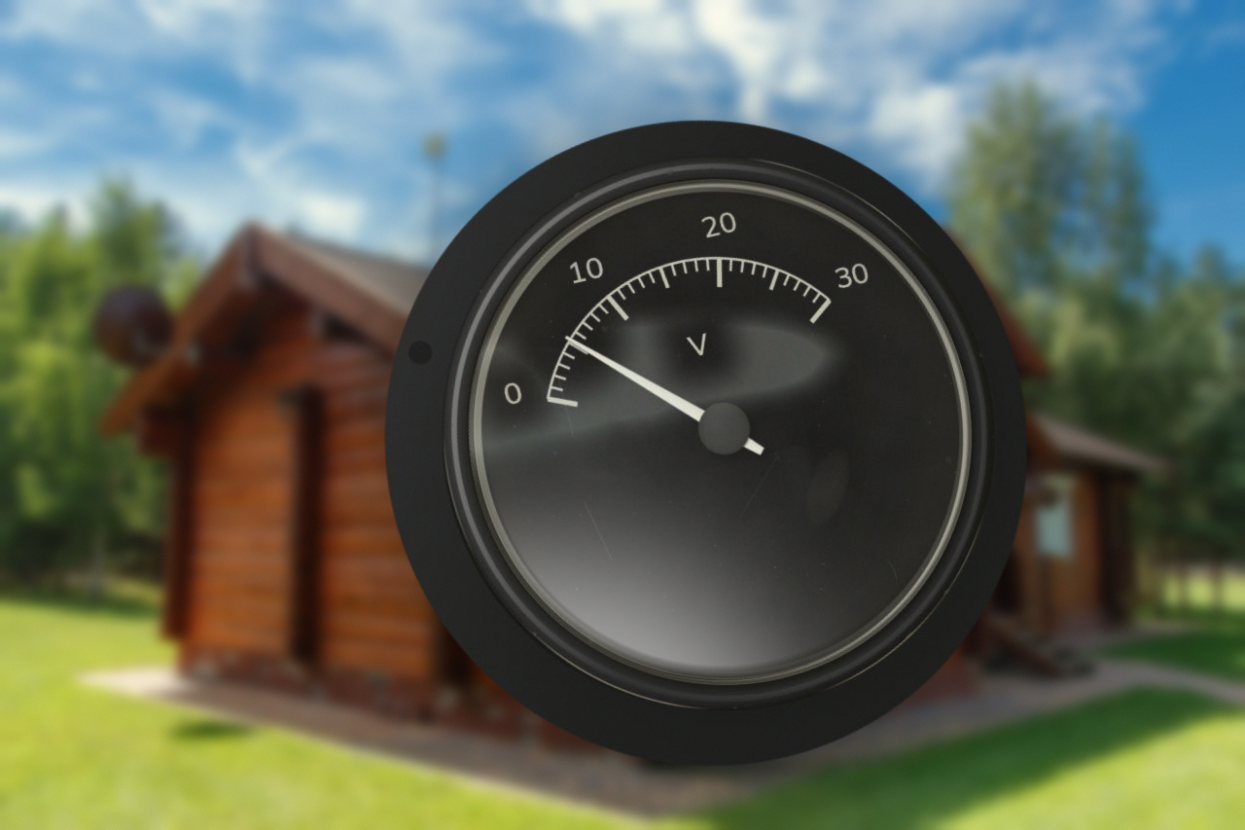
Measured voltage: 5 V
